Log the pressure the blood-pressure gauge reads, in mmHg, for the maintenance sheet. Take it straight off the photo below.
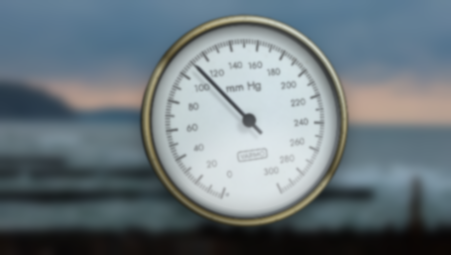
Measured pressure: 110 mmHg
